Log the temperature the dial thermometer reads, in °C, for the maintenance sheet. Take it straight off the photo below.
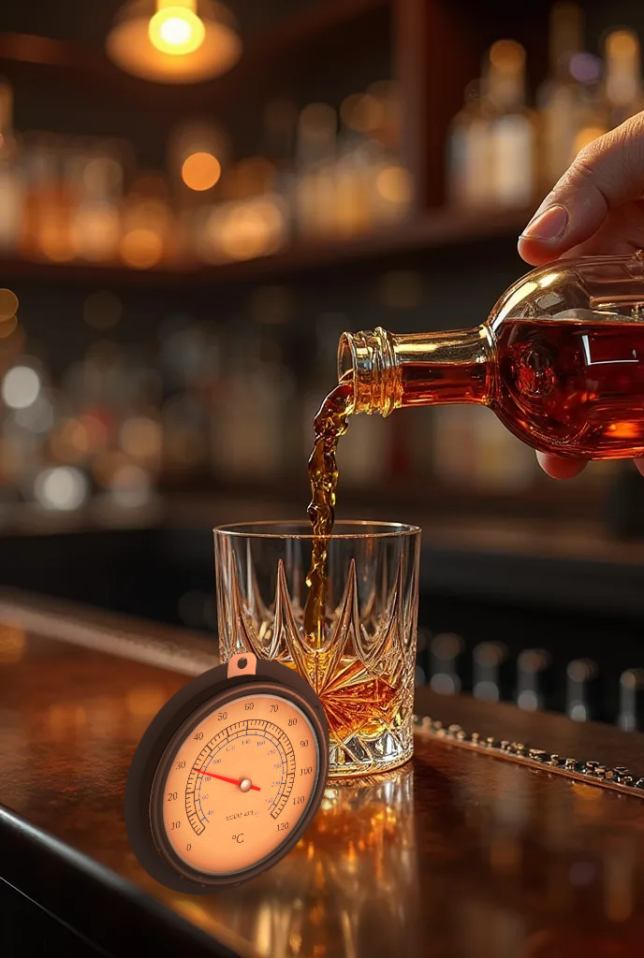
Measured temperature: 30 °C
